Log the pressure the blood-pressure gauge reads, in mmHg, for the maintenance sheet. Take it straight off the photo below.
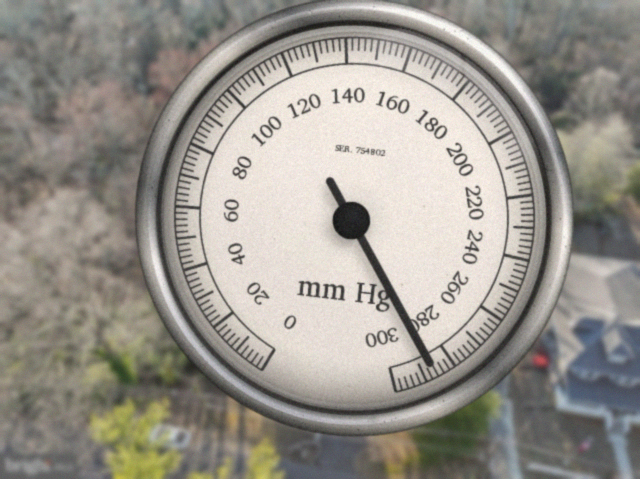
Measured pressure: 286 mmHg
